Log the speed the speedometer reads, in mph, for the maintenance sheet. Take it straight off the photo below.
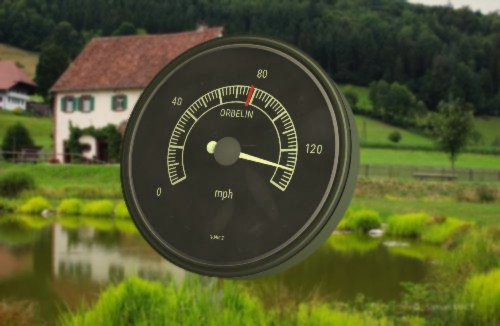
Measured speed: 130 mph
